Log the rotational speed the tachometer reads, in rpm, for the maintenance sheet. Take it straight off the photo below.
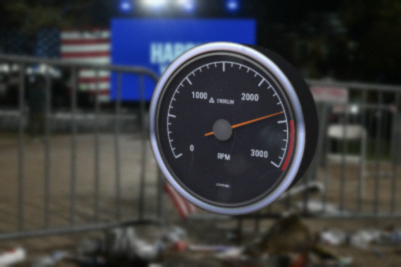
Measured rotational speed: 2400 rpm
